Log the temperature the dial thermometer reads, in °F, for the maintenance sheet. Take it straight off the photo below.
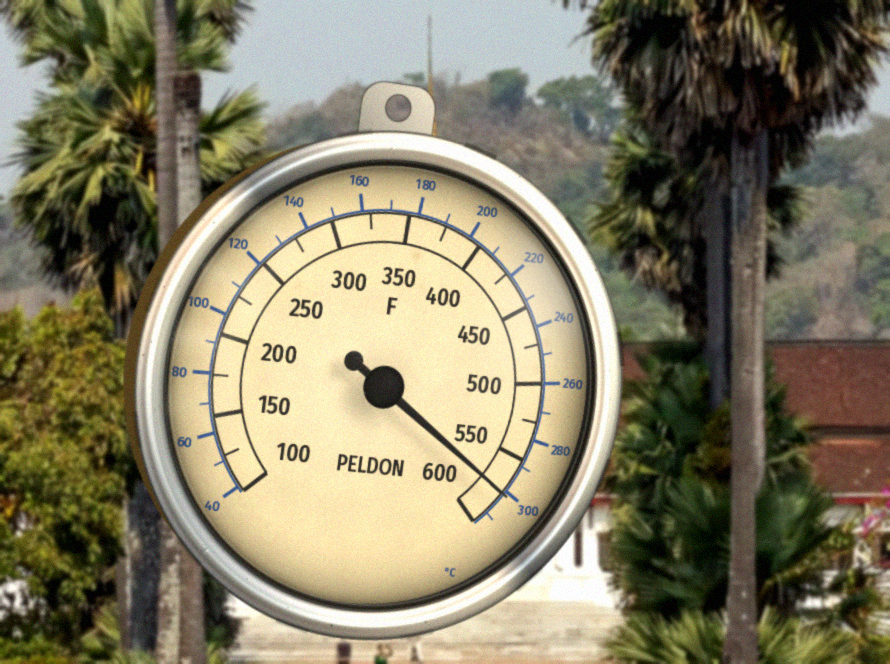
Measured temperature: 575 °F
